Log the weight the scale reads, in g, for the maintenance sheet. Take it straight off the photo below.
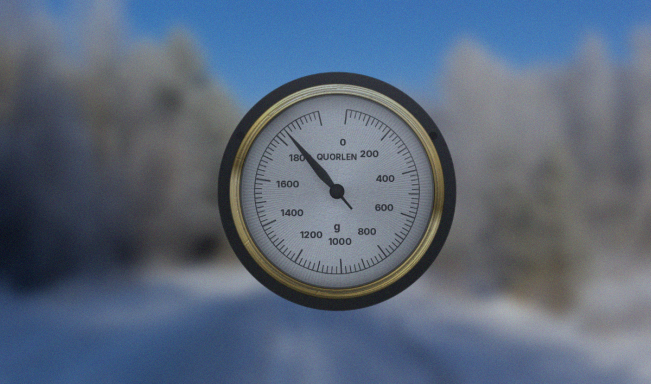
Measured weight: 1840 g
